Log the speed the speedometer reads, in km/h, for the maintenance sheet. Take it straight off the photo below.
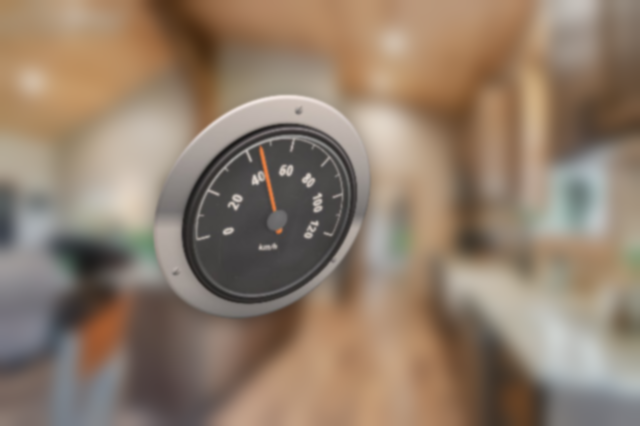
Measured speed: 45 km/h
